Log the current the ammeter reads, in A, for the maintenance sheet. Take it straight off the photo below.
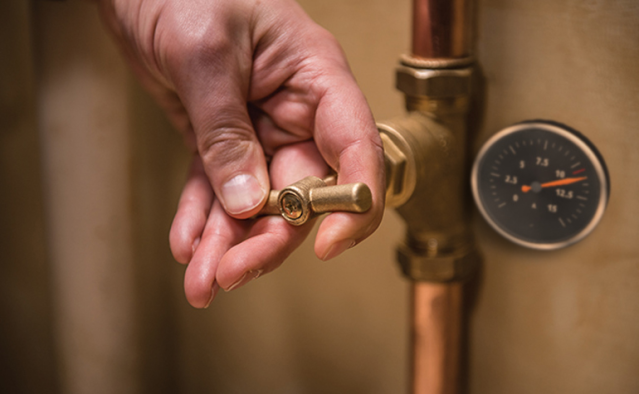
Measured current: 11 A
